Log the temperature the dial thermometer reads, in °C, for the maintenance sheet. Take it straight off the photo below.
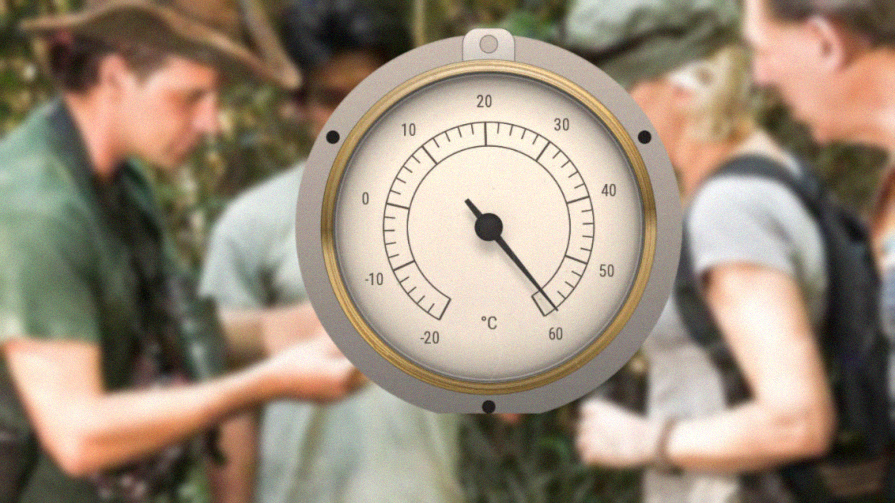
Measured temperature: 58 °C
